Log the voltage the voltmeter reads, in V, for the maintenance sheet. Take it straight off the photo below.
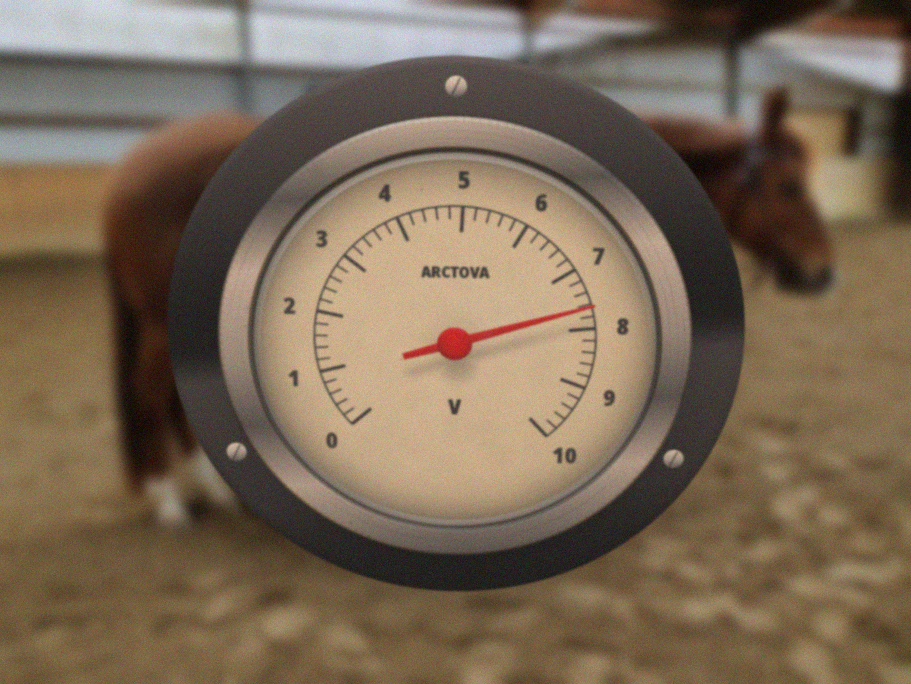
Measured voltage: 7.6 V
